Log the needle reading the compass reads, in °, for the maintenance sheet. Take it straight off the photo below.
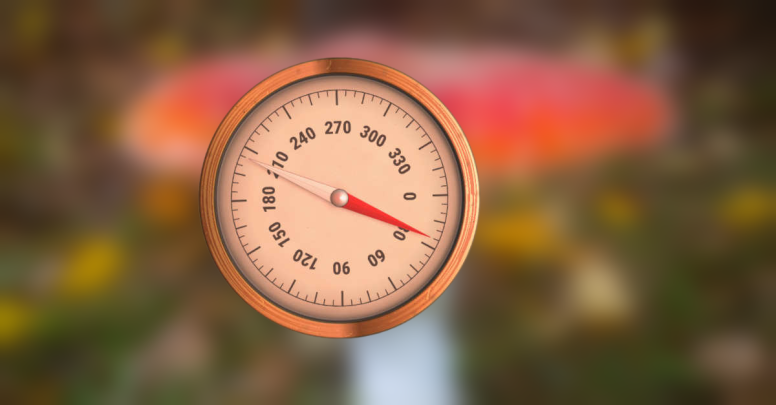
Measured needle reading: 25 °
